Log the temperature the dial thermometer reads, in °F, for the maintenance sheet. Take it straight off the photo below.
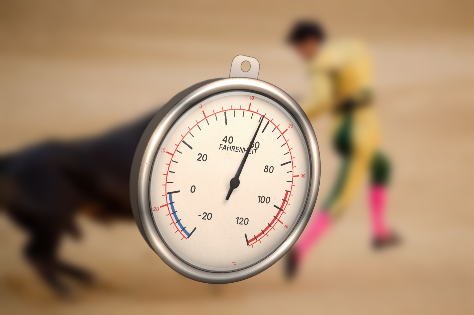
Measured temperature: 56 °F
